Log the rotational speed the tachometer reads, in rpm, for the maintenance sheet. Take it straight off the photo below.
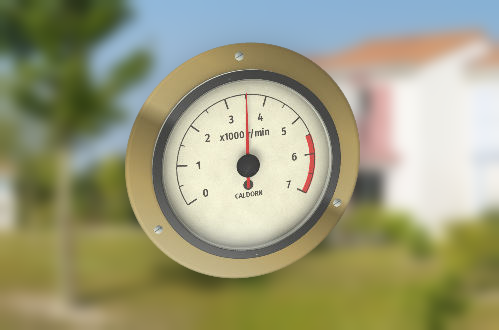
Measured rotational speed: 3500 rpm
